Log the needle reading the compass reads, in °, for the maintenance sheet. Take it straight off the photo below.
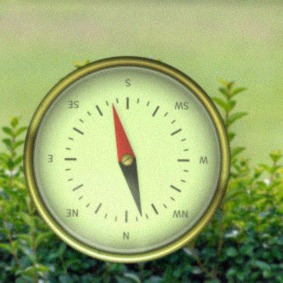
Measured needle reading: 165 °
